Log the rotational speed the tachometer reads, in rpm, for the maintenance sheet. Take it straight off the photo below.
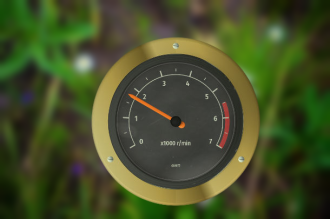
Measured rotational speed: 1750 rpm
